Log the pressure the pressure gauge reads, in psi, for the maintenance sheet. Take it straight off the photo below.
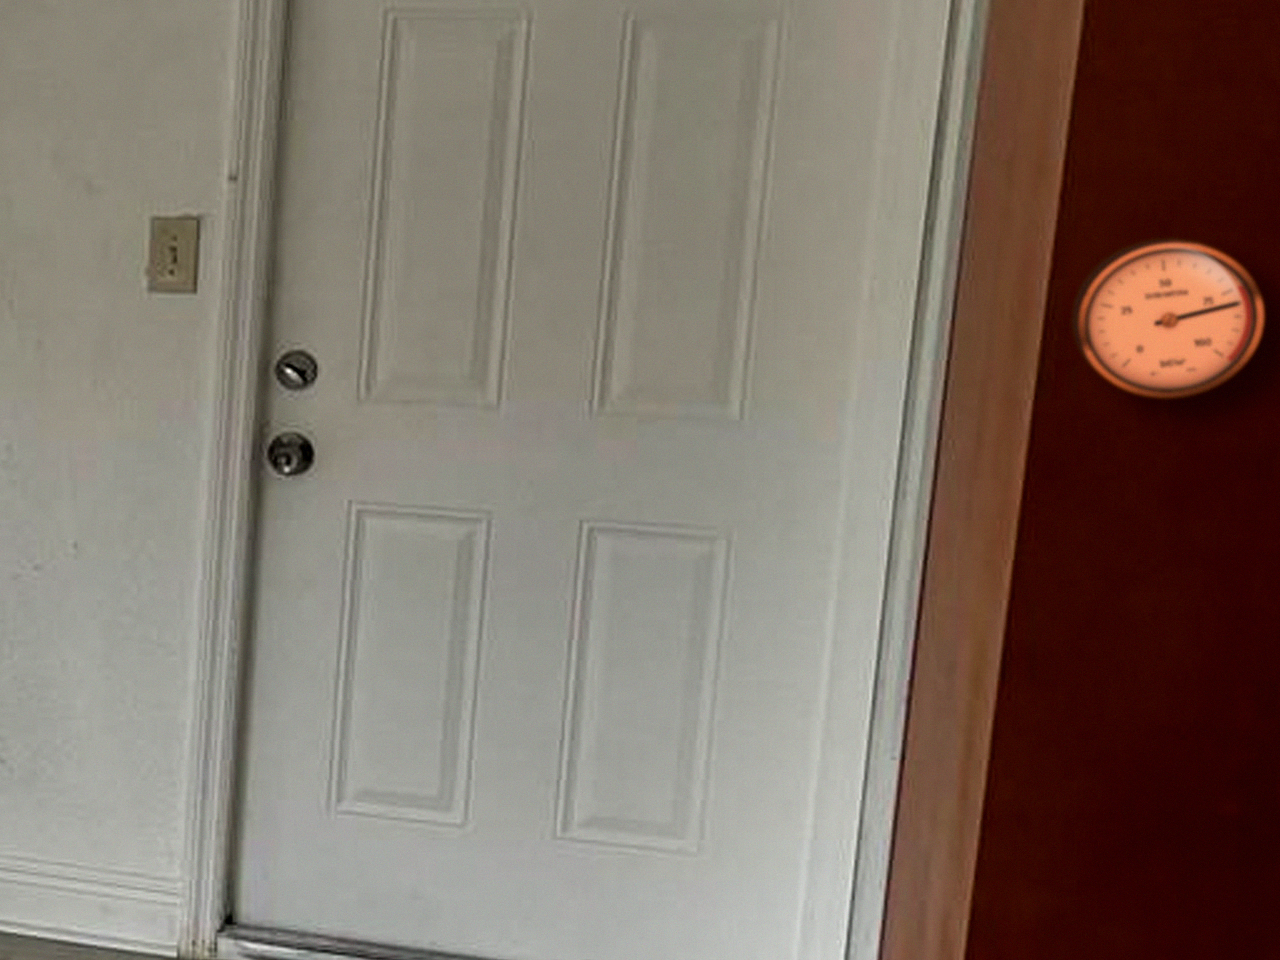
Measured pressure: 80 psi
